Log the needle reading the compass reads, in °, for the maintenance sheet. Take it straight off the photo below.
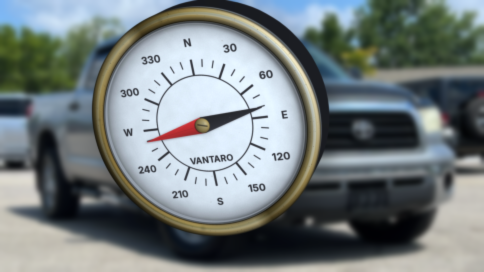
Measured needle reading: 260 °
